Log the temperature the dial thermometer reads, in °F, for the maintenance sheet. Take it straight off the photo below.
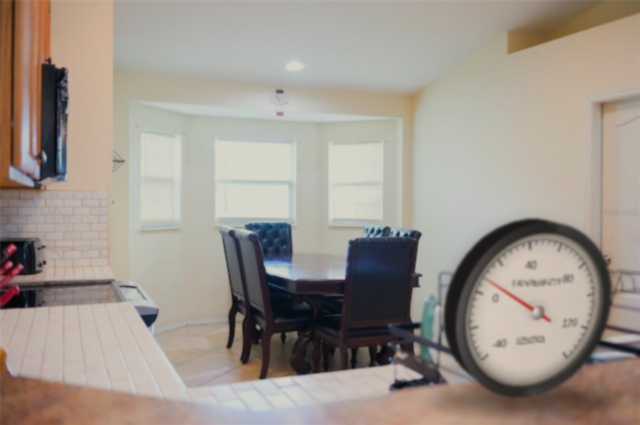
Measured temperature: 8 °F
